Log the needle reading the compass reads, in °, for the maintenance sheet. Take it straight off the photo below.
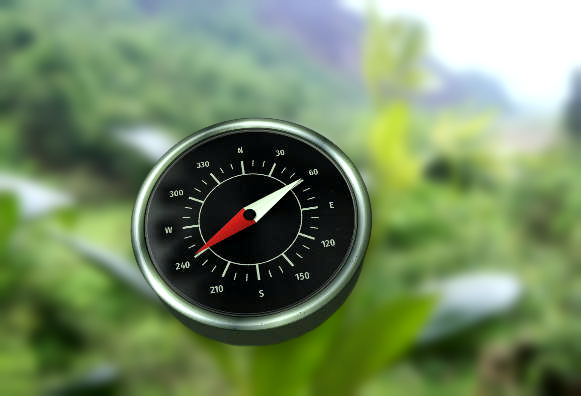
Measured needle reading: 240 °
